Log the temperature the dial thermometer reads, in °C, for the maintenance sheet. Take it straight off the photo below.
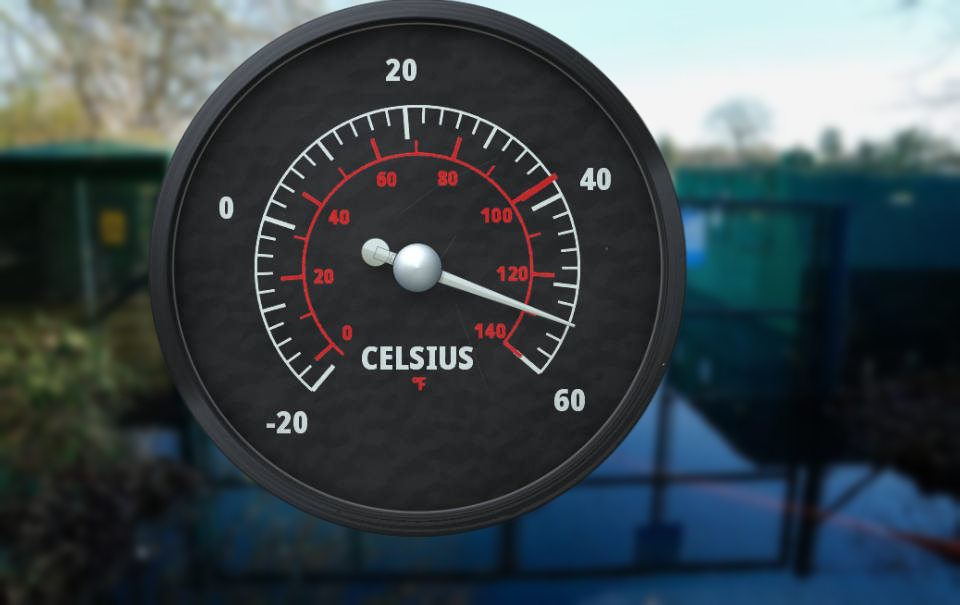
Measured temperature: 54 °C
